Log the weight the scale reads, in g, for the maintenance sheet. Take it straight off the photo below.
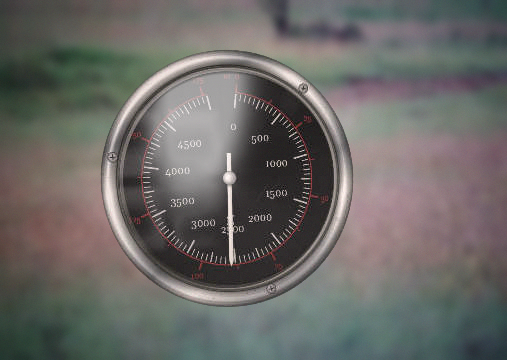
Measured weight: 2550 g
